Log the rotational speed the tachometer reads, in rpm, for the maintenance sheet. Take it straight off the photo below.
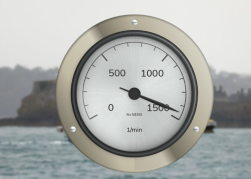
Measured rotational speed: 1450 rpm
